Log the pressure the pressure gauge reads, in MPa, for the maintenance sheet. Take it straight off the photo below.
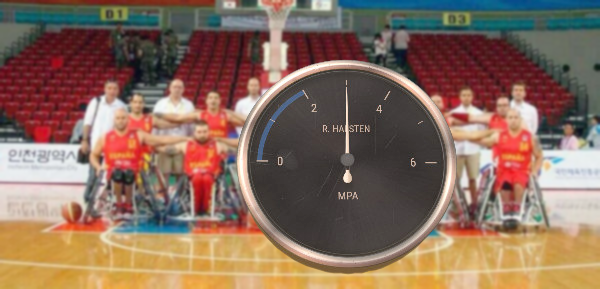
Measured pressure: 3 MPa
